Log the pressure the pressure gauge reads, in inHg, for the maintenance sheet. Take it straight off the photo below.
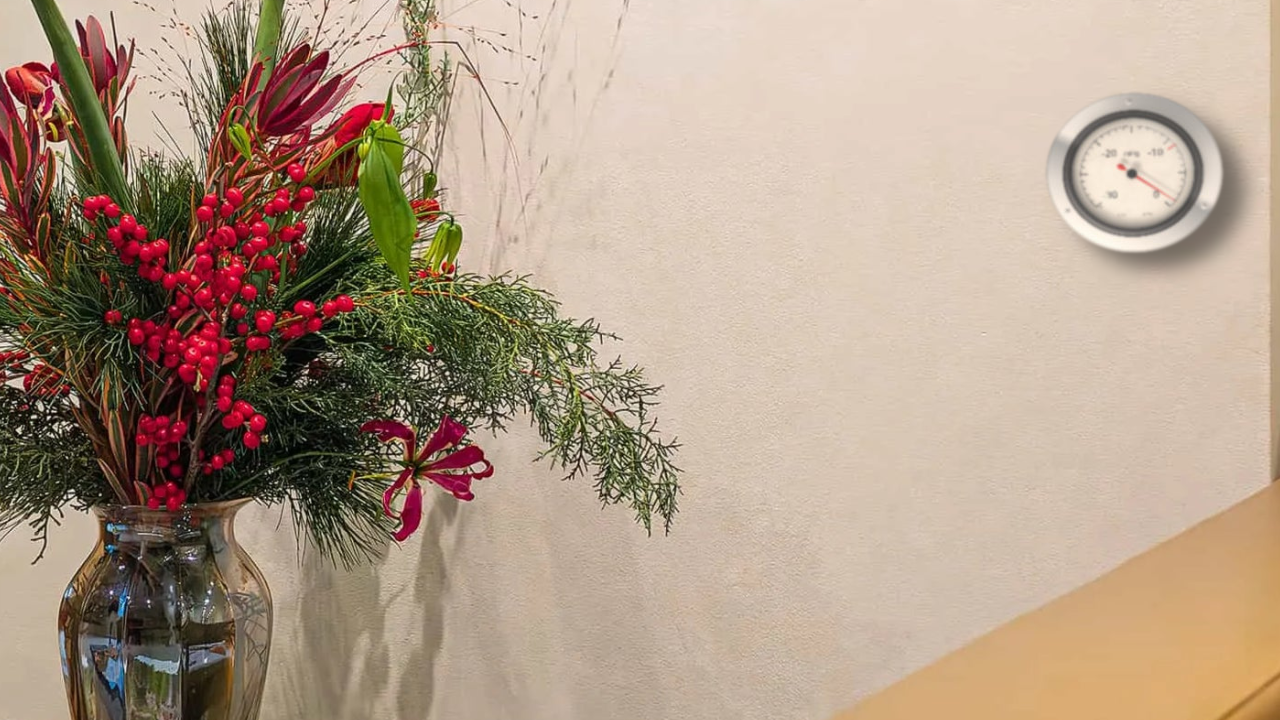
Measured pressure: -1 inHg
